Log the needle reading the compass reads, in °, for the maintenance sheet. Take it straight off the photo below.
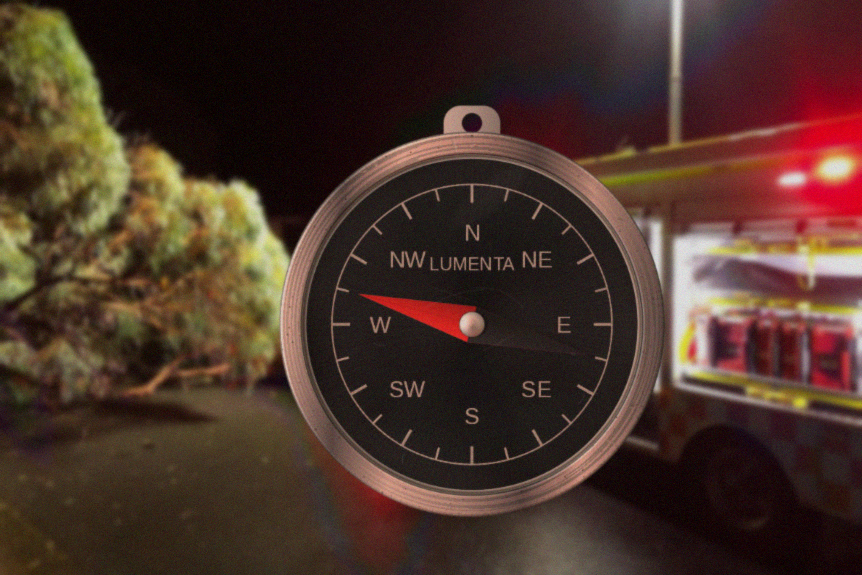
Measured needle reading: 285 °
